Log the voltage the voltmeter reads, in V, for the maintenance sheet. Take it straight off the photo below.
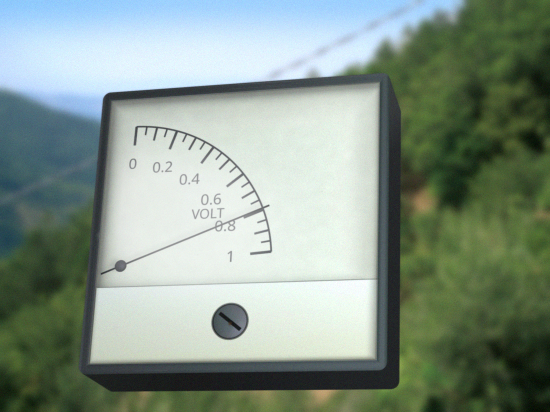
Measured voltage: 0.8 V
